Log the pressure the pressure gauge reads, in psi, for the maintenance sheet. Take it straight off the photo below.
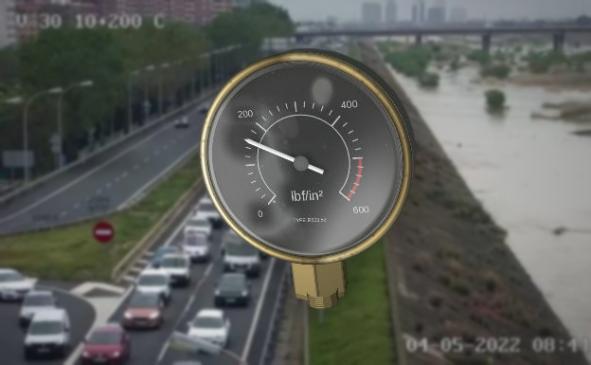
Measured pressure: 160 psi
